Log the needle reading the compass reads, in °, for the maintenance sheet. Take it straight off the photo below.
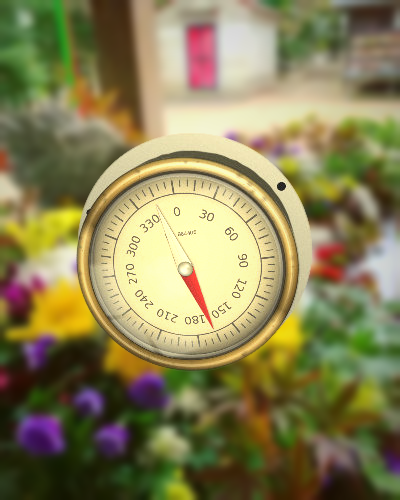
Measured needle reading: 165 °
